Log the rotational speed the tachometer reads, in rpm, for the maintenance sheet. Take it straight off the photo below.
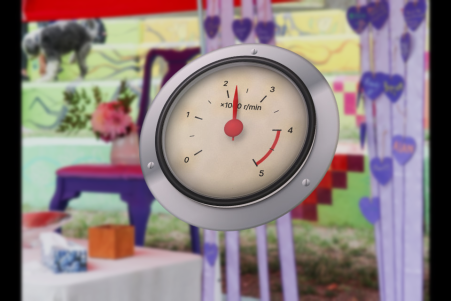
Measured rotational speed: 2250 rpm
